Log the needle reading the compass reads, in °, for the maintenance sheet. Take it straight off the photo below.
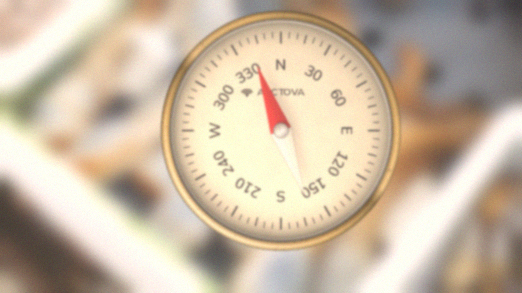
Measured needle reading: 340 °
